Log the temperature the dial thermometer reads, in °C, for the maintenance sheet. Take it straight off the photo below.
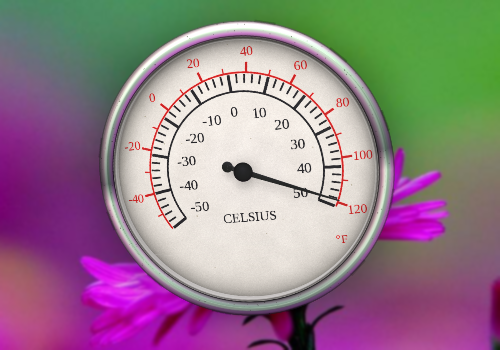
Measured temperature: 48 °C
